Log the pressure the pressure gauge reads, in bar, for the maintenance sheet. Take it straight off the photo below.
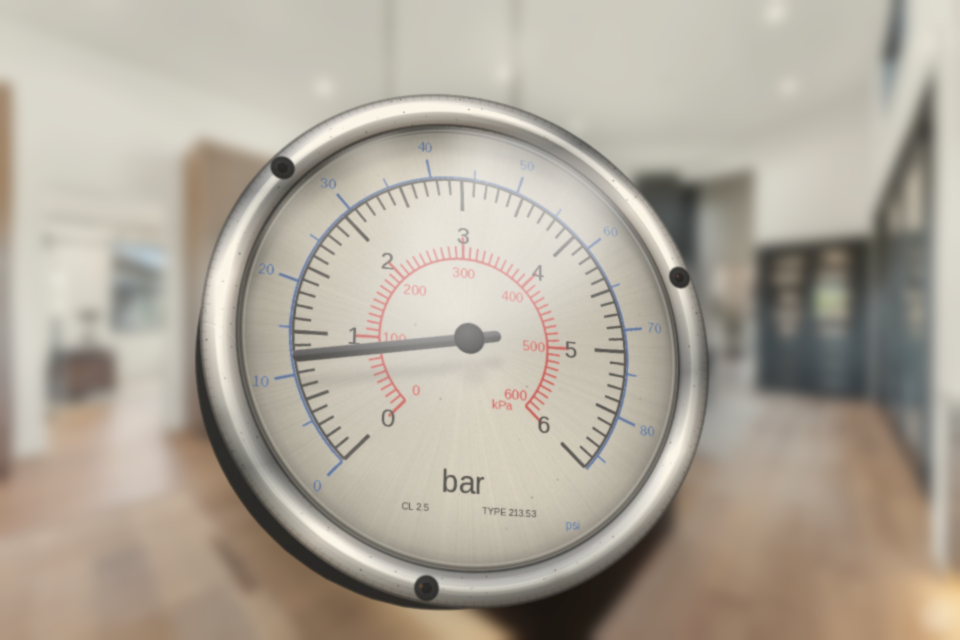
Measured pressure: 0.8 bar
